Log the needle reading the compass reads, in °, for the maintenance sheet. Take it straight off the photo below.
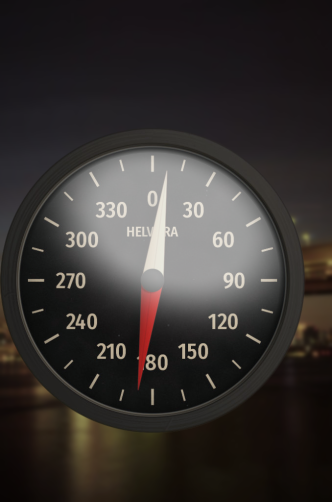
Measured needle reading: 187.5 °
